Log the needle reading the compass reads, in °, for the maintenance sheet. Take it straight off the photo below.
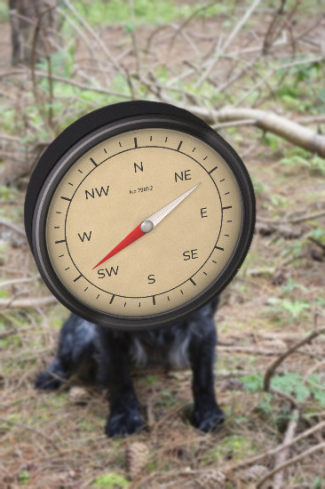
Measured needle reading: 240 °
